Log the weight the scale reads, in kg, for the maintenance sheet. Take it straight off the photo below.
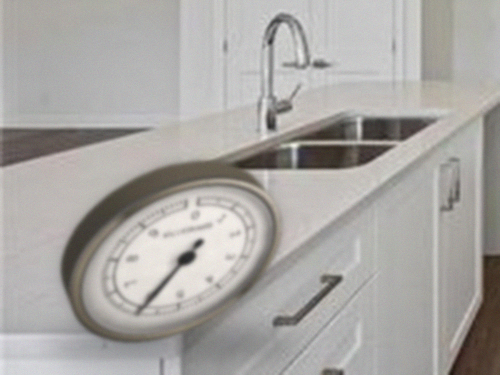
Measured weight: 6 kg
